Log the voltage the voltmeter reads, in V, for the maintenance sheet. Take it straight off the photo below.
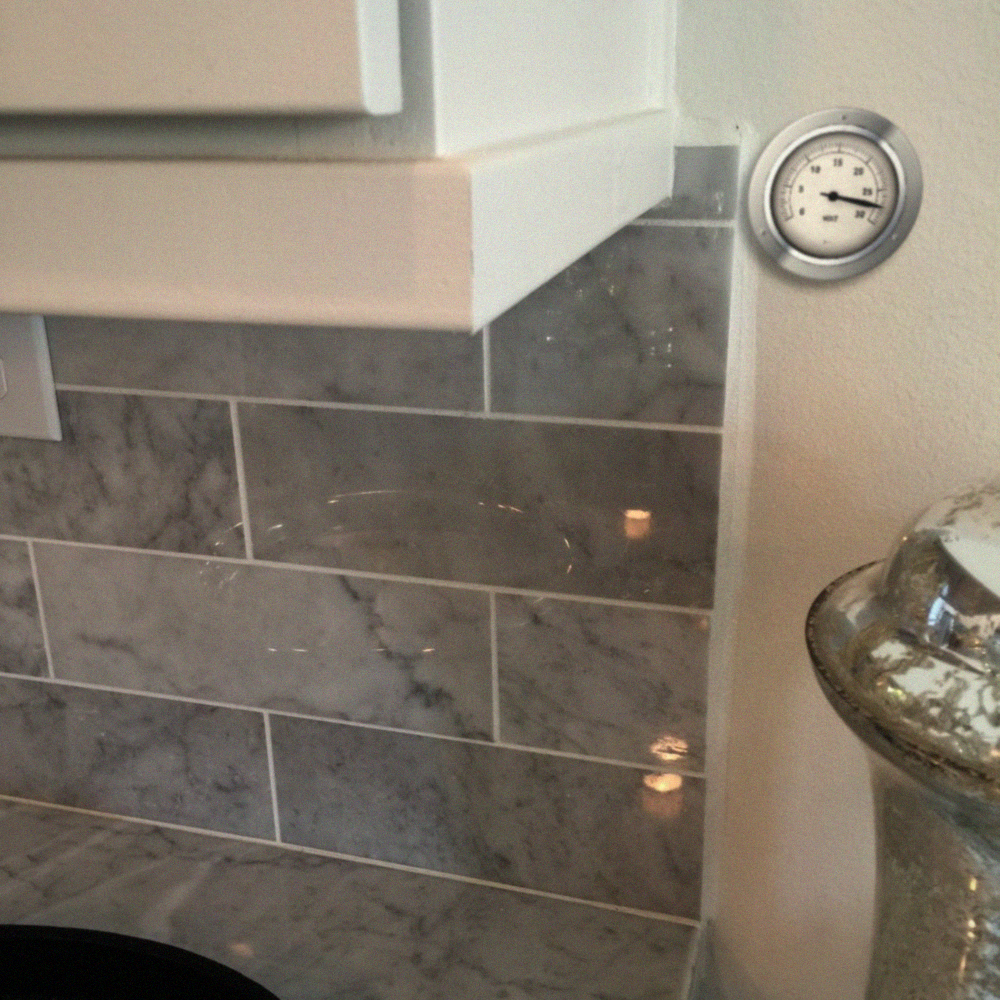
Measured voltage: 27.5 V
